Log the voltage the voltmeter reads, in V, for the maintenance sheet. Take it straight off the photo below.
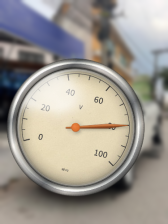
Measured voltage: 80 V
